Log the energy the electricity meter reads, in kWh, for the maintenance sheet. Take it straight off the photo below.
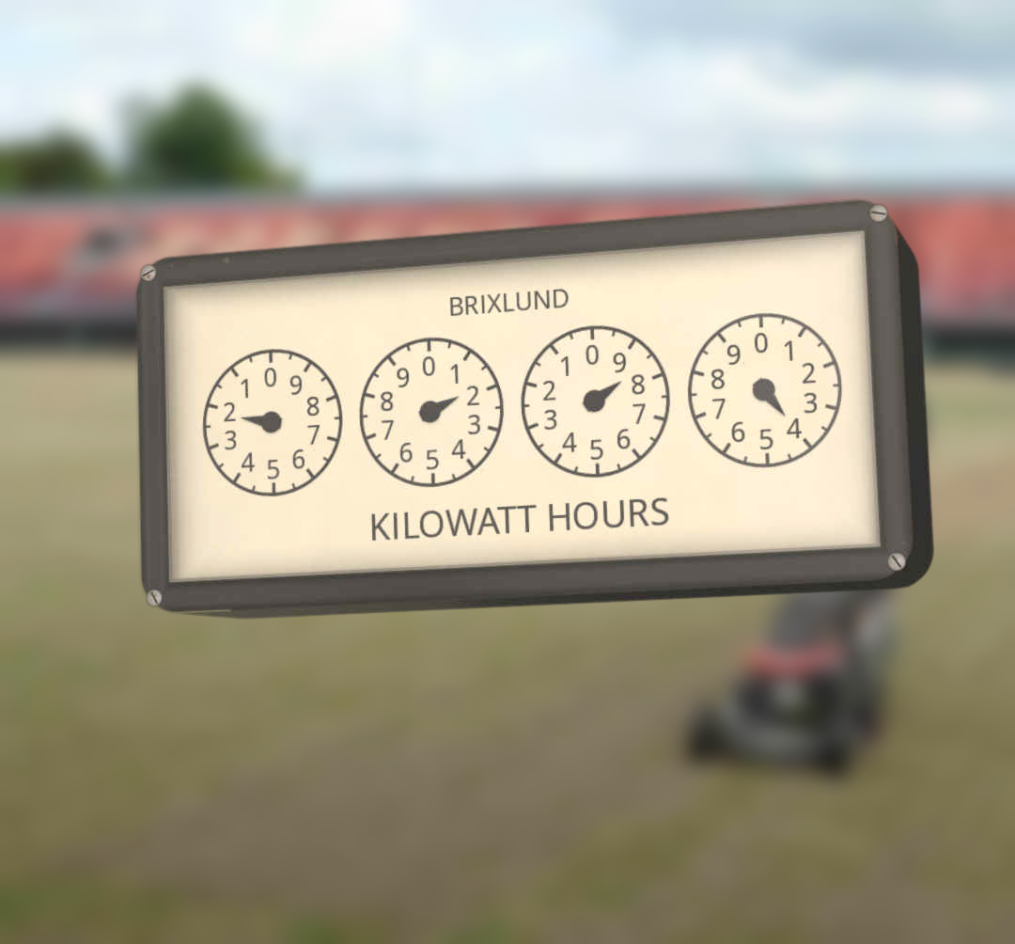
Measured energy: 2184 kWh
